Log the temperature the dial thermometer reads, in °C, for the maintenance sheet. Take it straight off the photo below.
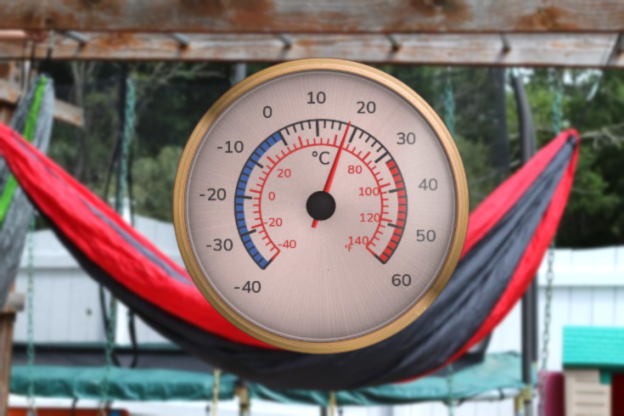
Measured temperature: 18 °C
